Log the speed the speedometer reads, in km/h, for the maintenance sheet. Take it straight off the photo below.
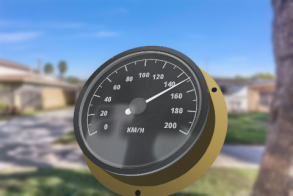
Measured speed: 150 km/h
